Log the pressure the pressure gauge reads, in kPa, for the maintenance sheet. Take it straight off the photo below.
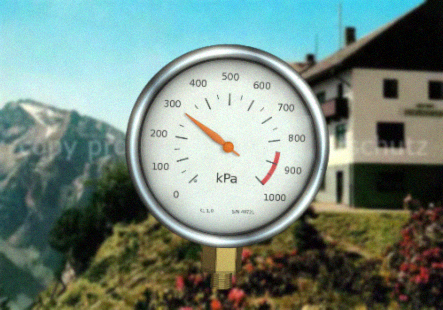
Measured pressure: 300 kPa
